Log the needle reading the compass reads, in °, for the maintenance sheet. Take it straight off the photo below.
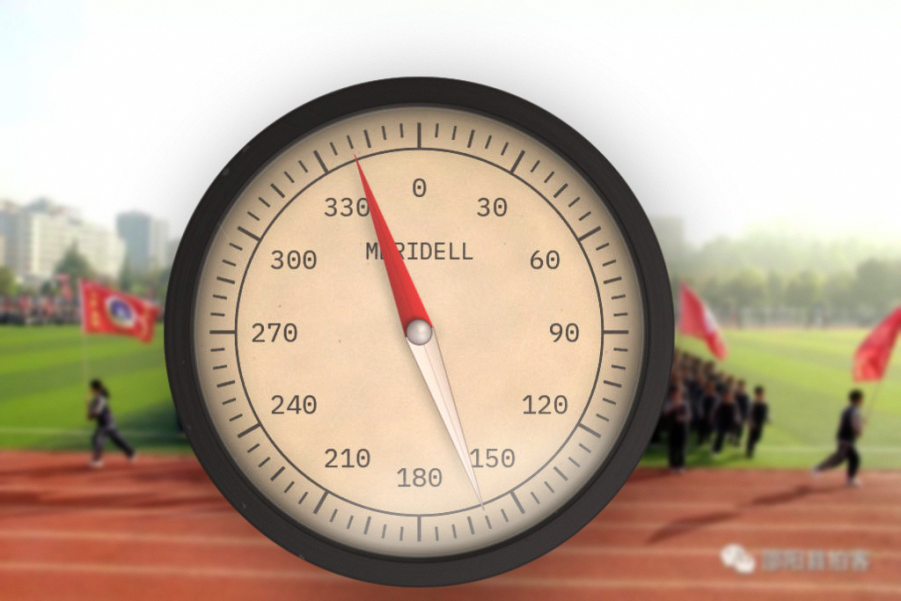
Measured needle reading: 340 °
